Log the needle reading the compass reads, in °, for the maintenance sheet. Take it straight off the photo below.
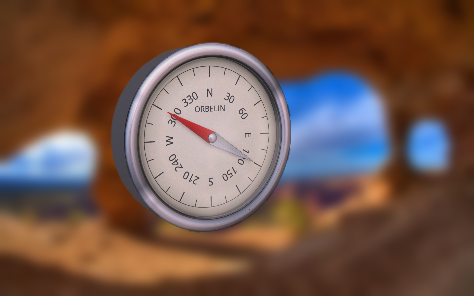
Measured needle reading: 300 °
